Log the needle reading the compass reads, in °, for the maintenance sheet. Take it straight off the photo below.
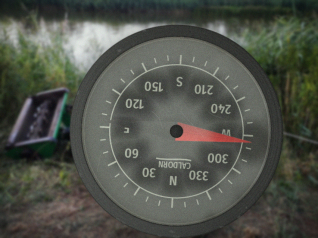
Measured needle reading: 275 °
